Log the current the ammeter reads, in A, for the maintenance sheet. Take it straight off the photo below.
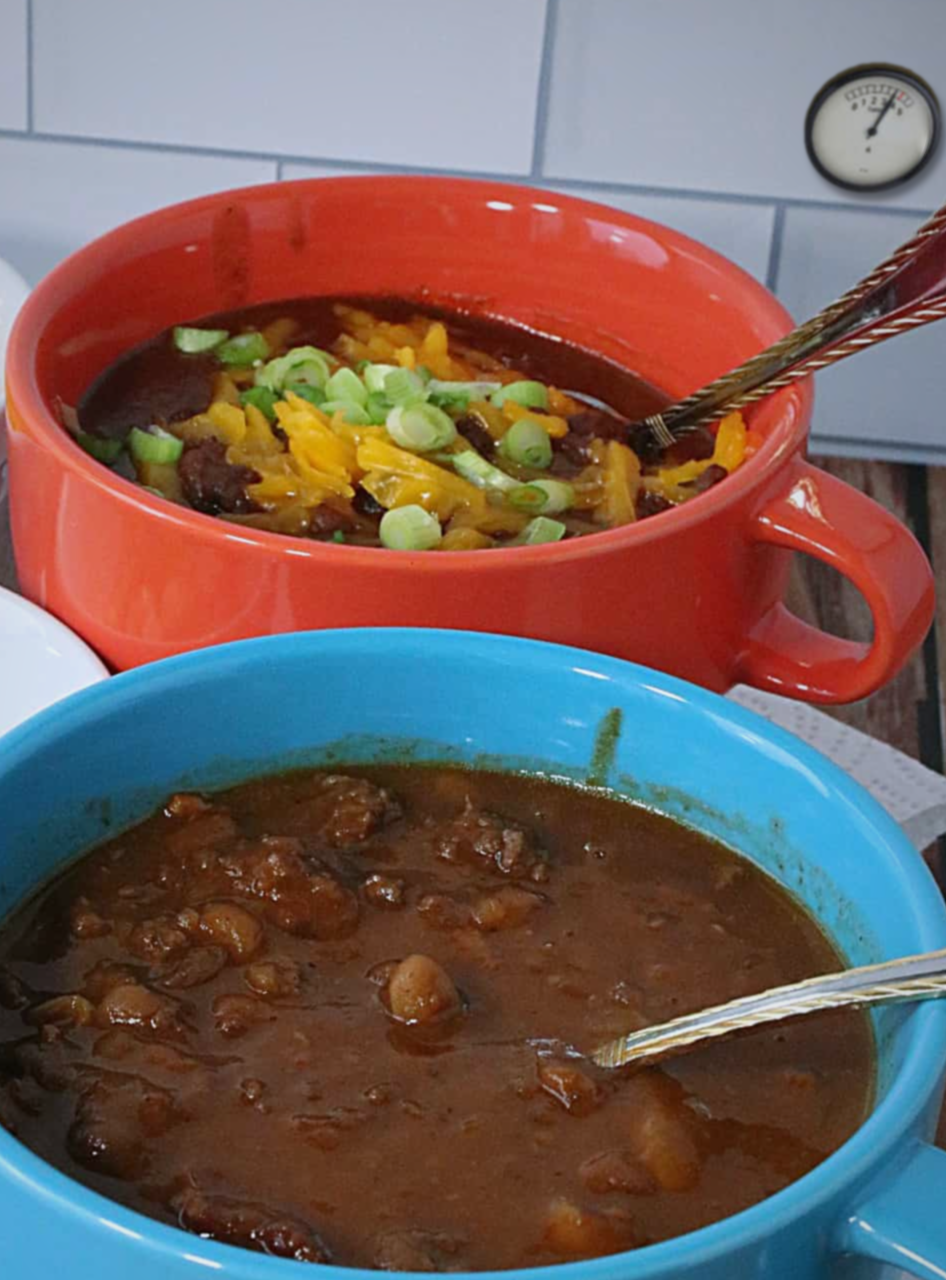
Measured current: 3.5 A
